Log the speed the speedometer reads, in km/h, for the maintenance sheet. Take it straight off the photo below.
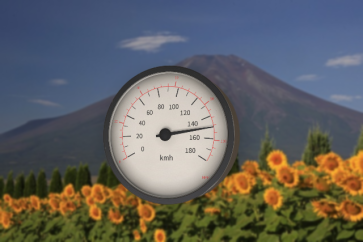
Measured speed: 150 km/h
